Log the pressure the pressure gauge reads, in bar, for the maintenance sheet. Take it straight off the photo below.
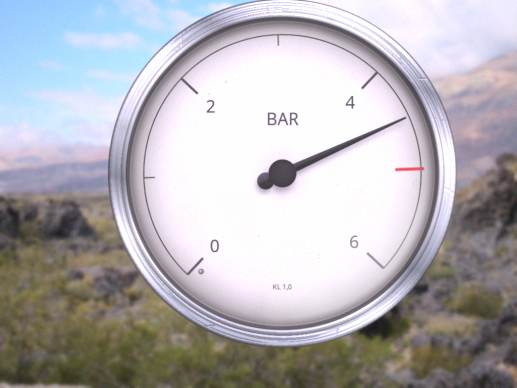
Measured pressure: 4.5 bar
